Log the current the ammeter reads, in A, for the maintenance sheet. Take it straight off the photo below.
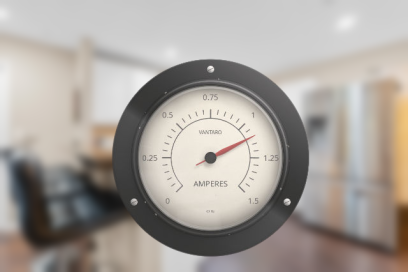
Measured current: 1.1 A
